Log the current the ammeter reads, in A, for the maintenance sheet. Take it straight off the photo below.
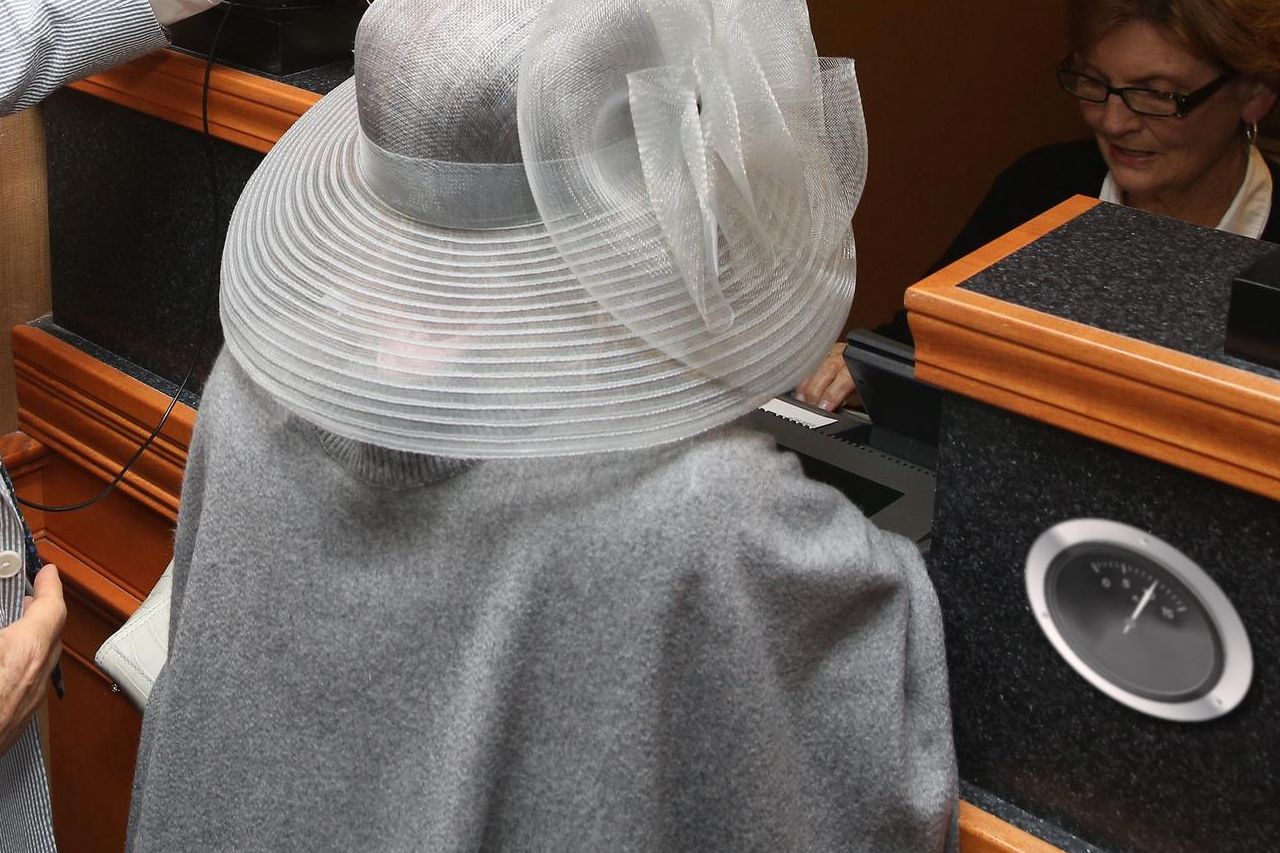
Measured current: 10 A
